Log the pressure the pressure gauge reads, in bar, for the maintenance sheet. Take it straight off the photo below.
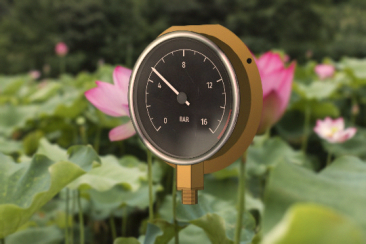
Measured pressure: 5 bar
